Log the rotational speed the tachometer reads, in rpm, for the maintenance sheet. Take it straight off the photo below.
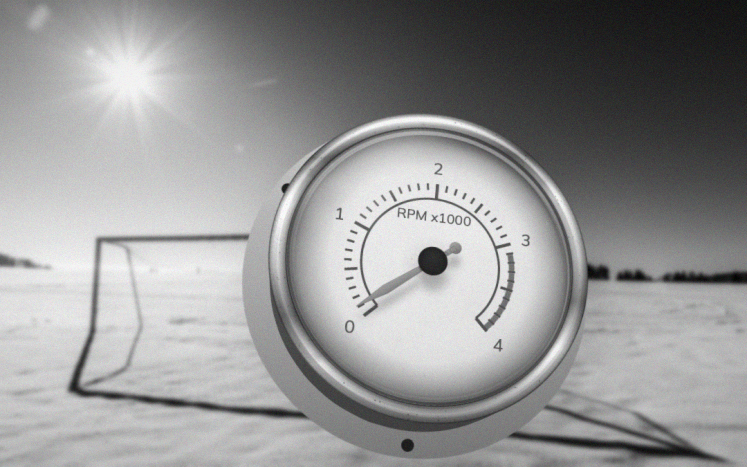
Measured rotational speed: 100 rpm
